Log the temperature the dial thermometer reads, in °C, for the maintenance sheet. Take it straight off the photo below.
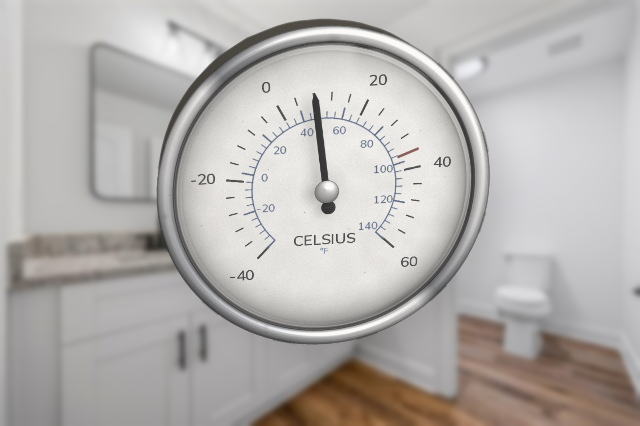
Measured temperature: 8 °C
